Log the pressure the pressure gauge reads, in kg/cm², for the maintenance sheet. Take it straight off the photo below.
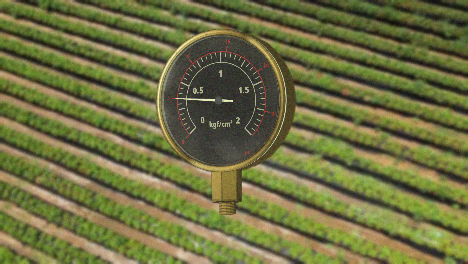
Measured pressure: 0.35 kg/cm²
